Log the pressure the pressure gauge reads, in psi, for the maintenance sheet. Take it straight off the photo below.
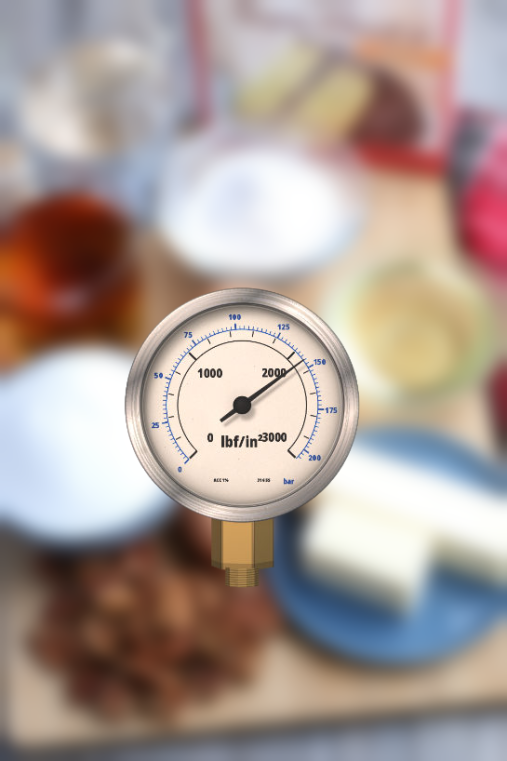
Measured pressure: 2100 psi
